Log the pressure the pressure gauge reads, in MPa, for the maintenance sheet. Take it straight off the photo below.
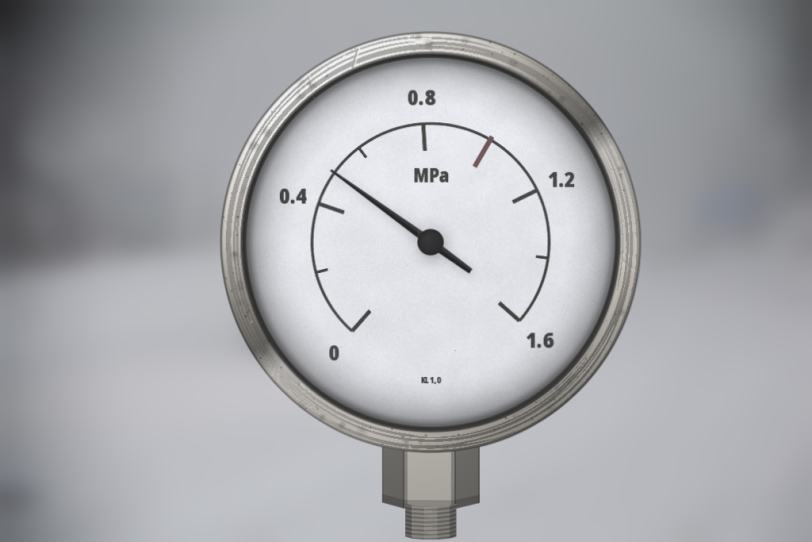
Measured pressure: 0.5 MPa
